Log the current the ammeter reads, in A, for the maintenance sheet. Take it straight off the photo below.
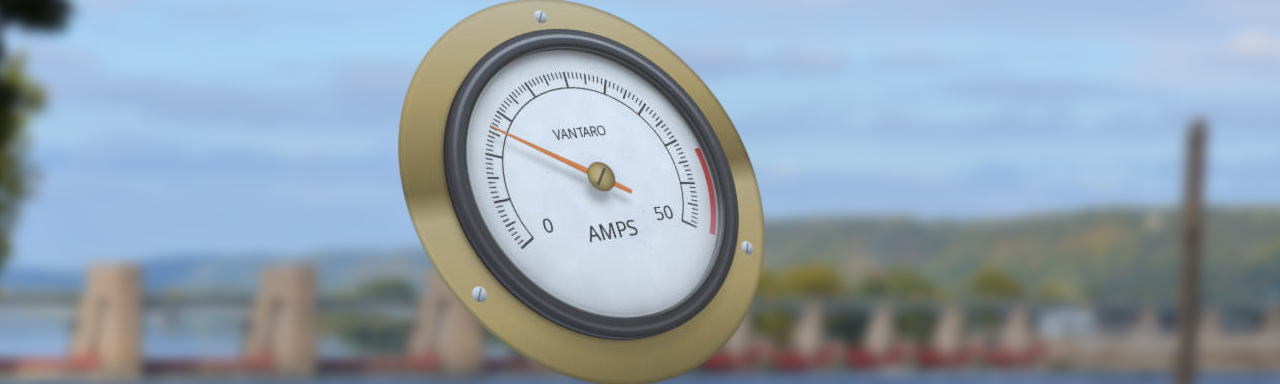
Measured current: 12.5 A
